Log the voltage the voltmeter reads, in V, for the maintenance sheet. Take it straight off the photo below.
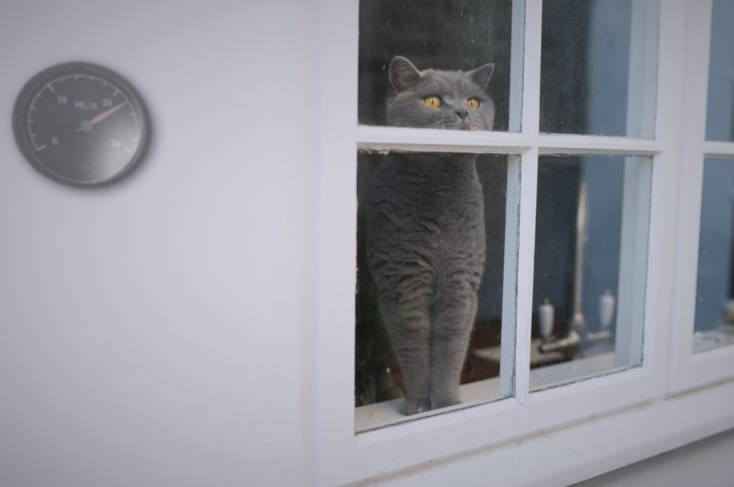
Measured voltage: 22 V
